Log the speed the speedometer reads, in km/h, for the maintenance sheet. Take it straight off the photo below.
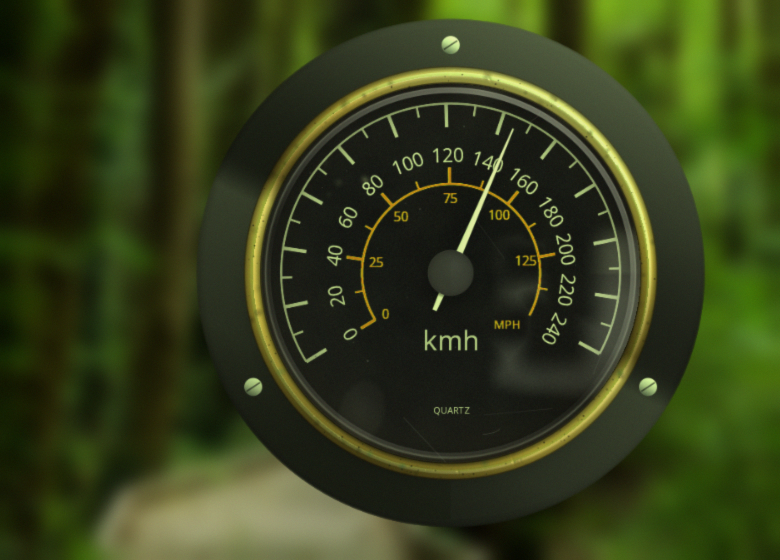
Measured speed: 145 km/h
